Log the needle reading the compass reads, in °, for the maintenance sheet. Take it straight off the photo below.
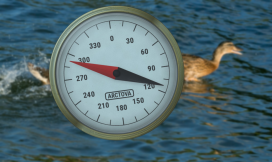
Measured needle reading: 292.5 °
